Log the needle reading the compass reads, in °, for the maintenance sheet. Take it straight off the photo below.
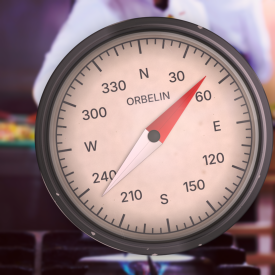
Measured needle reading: 50 °
